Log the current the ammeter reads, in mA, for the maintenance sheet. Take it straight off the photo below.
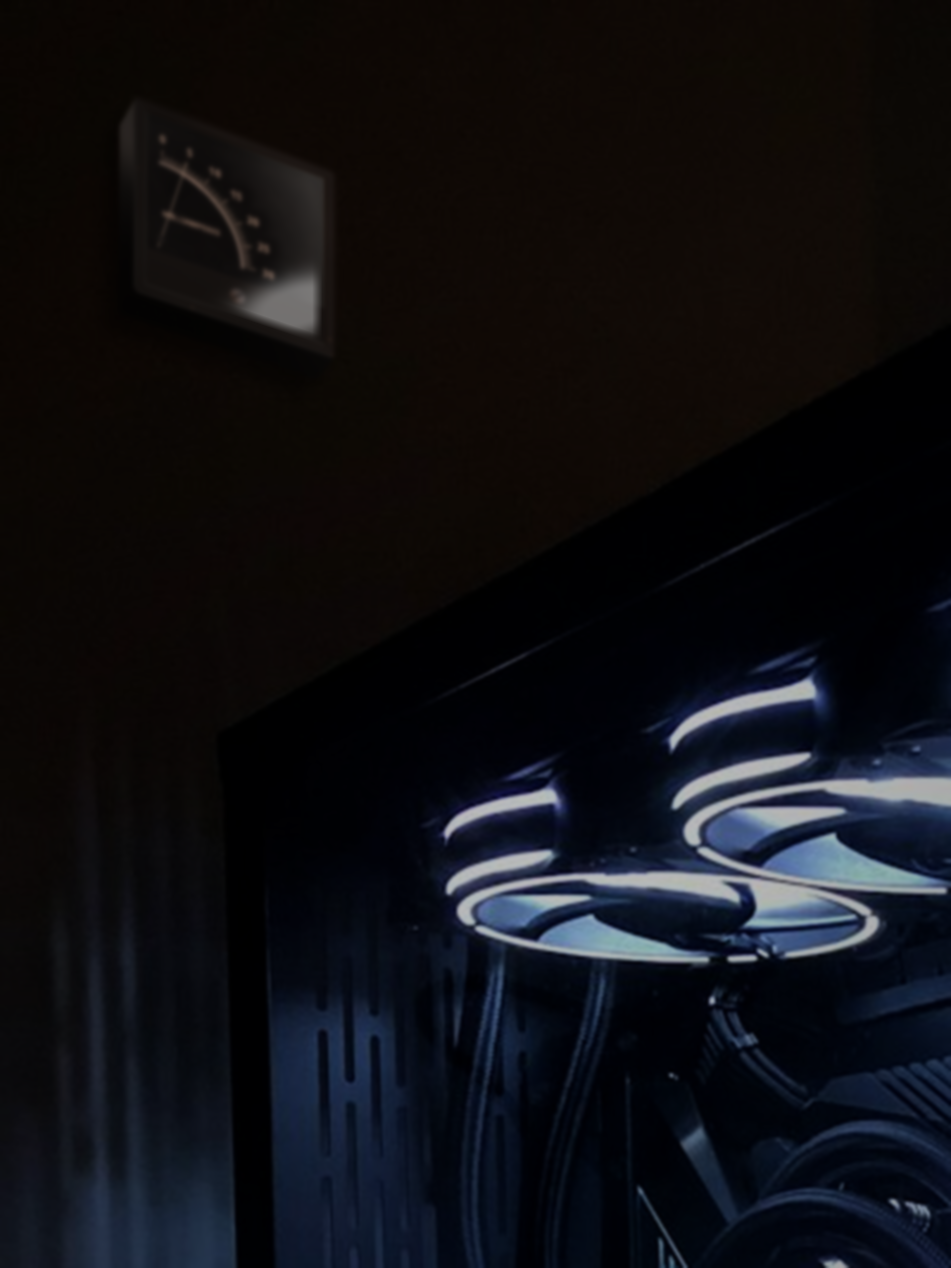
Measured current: 5 mA
